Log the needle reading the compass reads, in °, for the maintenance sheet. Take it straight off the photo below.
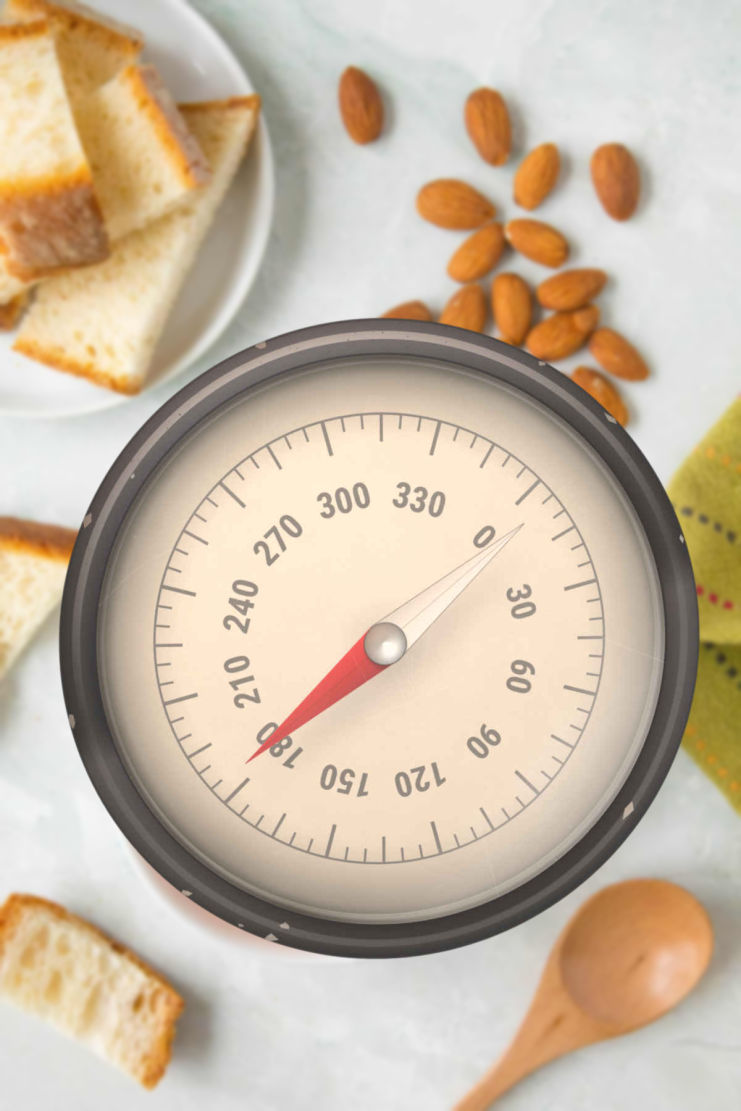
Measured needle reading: 185 °
